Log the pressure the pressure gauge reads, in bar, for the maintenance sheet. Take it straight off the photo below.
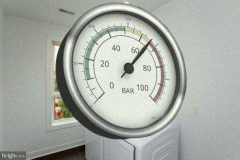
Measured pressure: 65 bar
